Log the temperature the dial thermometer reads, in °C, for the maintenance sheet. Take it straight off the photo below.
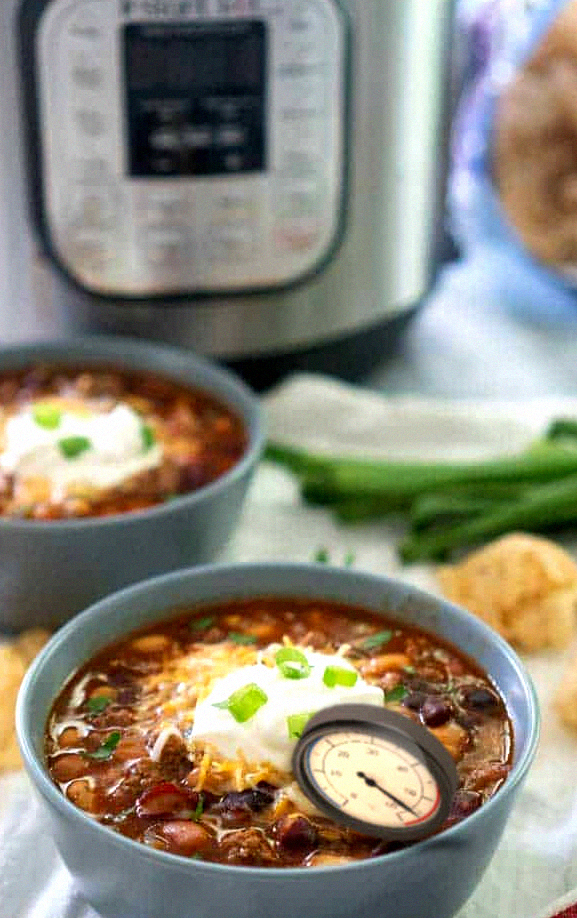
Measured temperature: 55 °C
